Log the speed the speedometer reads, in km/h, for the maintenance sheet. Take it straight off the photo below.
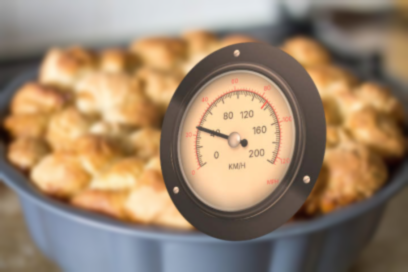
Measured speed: 40 km/h
